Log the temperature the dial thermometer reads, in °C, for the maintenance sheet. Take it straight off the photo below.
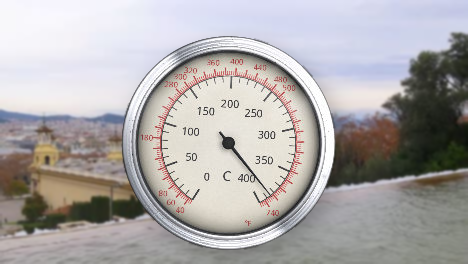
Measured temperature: 385 °C
